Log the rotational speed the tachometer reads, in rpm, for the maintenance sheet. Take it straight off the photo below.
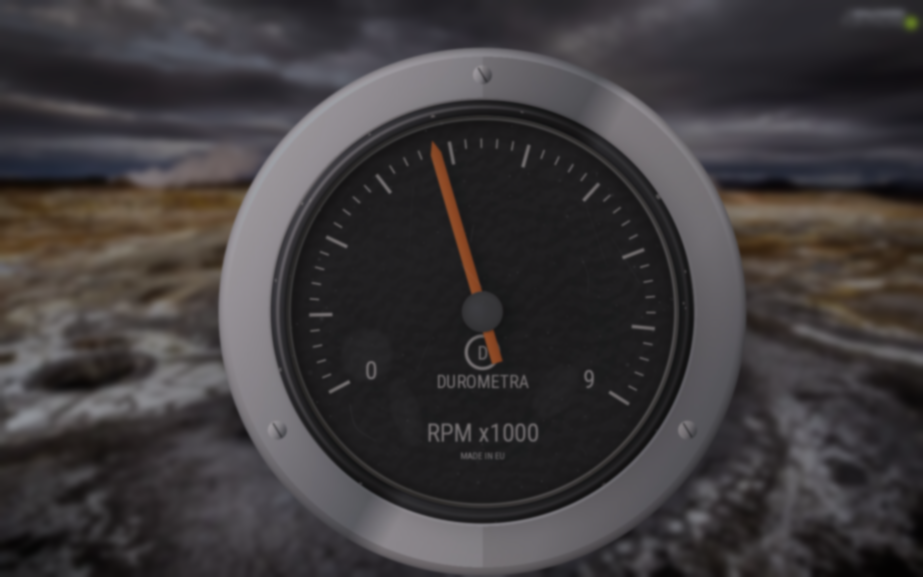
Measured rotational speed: 3800 rpm
